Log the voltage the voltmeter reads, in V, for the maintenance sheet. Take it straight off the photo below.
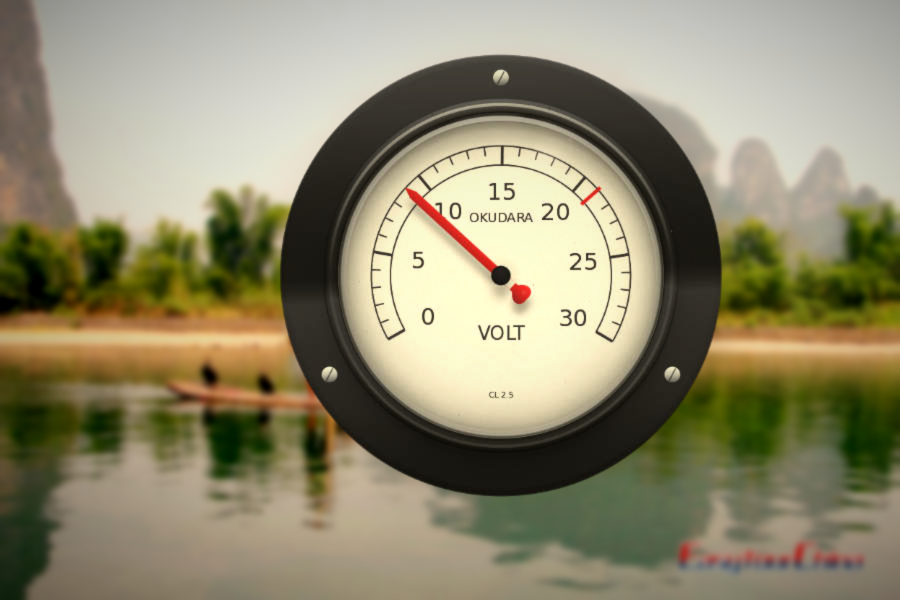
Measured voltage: 9 V
